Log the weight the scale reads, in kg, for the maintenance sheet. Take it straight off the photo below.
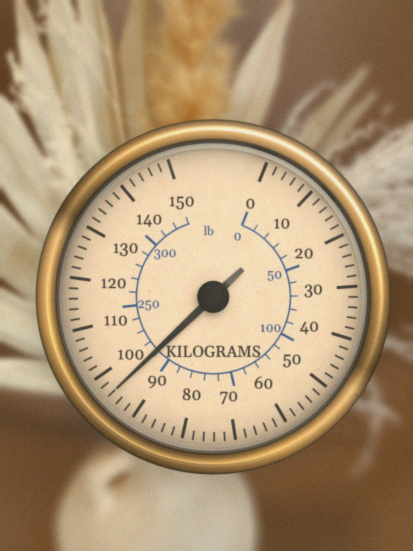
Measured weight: 96 kg
